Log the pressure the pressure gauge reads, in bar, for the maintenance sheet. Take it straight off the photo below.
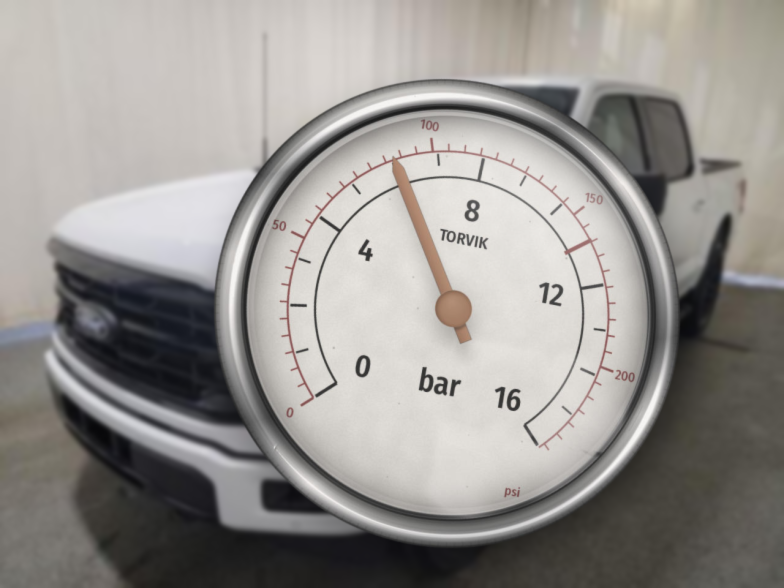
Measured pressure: 6 bar
